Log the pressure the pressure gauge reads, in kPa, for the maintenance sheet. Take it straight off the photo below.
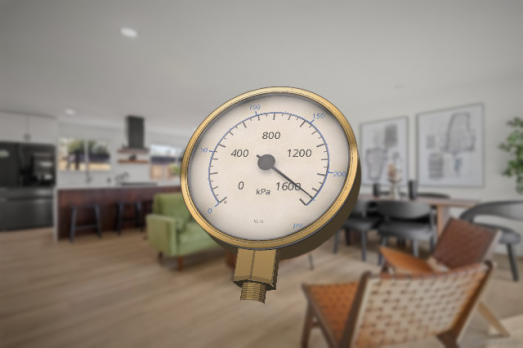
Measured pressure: 1550 kPa
